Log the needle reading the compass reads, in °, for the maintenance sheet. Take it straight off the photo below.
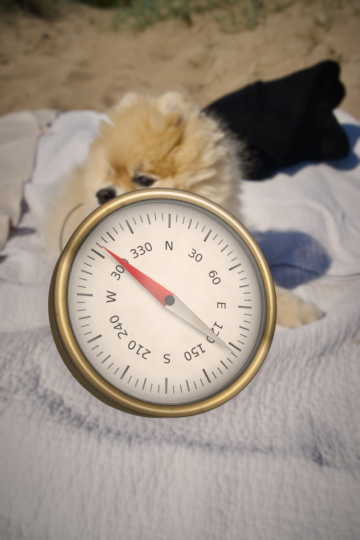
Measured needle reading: 305 °
